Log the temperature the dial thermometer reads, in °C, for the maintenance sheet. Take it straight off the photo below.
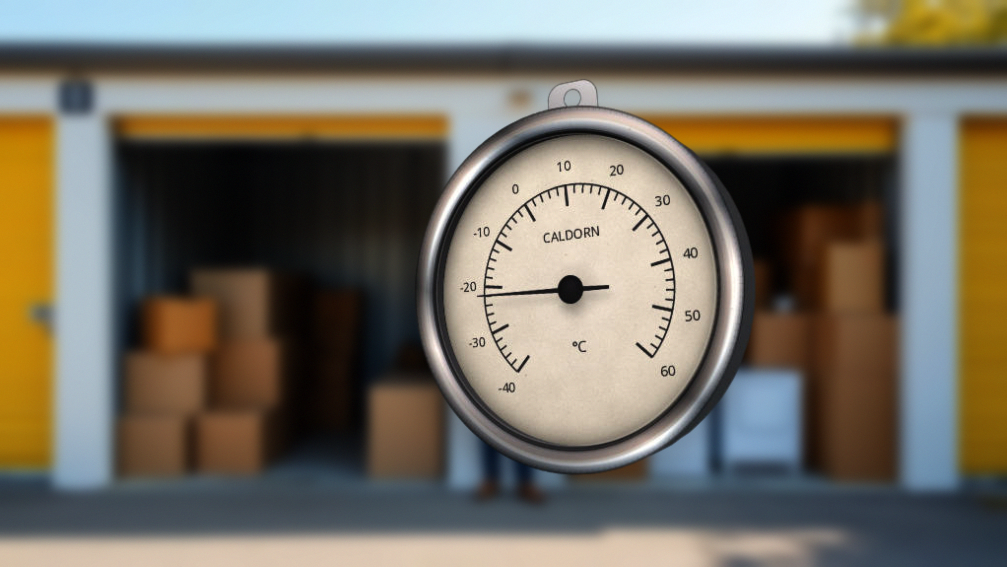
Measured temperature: -22 °C
